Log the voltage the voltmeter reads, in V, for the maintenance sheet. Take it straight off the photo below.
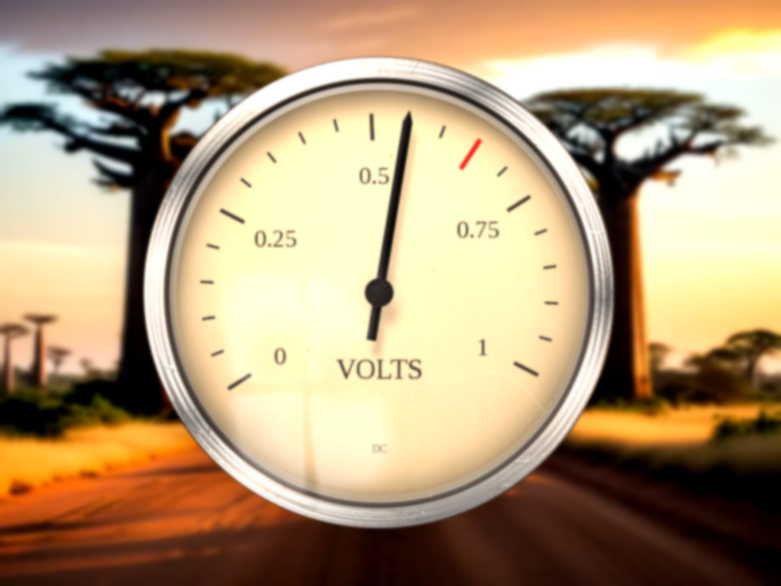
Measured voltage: 0.55 V
